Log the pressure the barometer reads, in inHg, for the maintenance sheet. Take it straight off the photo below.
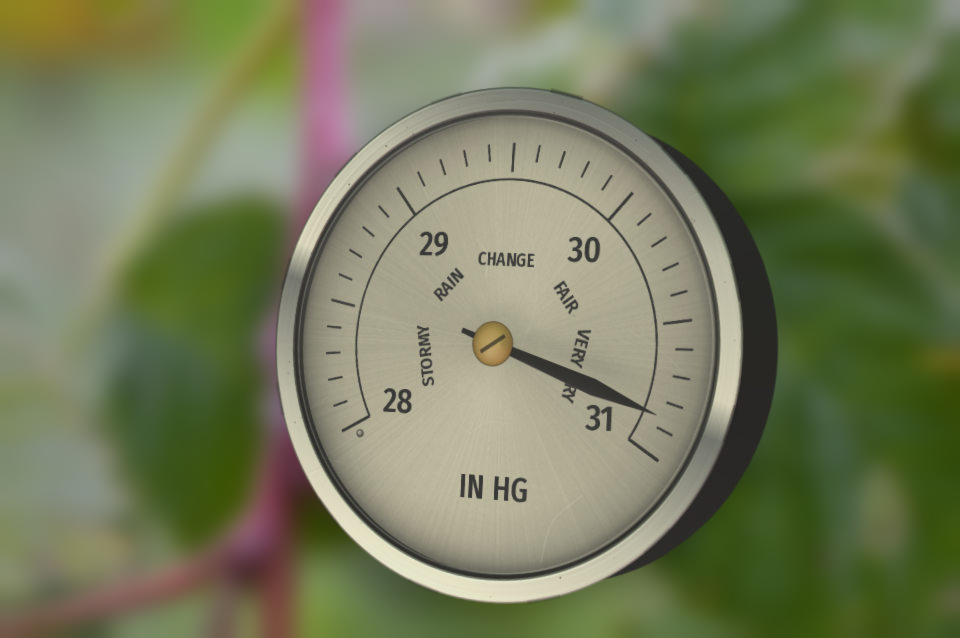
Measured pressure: 30.85 inHg
